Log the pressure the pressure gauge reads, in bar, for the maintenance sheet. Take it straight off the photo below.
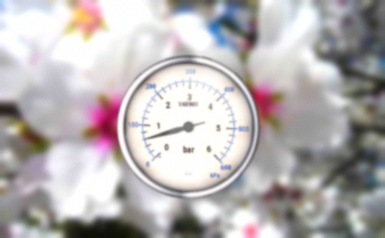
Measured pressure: 0.6 bar
